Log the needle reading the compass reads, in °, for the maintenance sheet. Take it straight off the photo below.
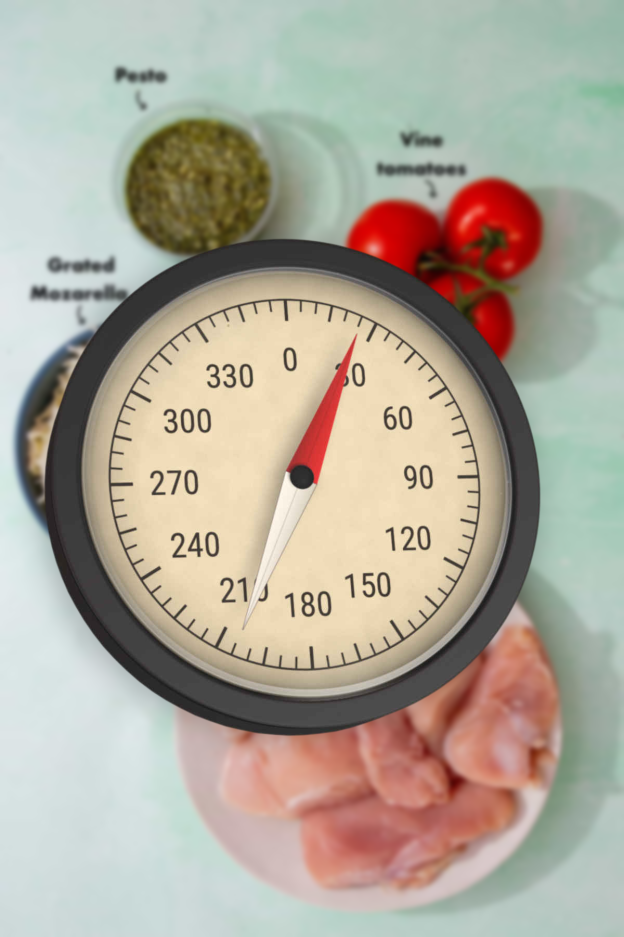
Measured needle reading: 25 °
